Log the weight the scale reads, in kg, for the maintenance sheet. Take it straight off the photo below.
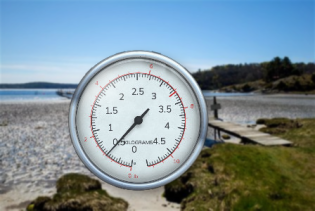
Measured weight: 0.5 kg
